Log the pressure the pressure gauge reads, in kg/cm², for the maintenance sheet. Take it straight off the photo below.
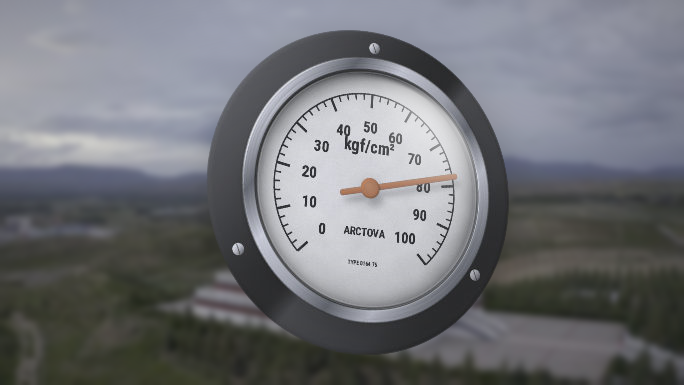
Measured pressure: 78 kg/cm²
